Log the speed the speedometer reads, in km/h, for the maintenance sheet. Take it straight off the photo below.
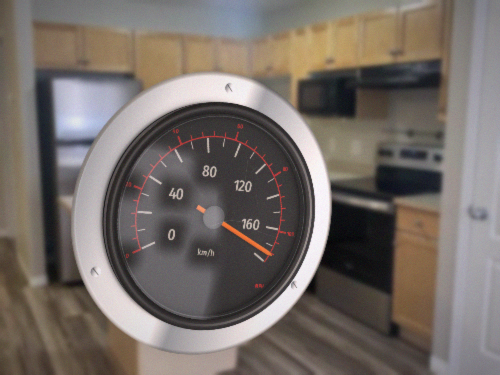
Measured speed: 175 km/h
